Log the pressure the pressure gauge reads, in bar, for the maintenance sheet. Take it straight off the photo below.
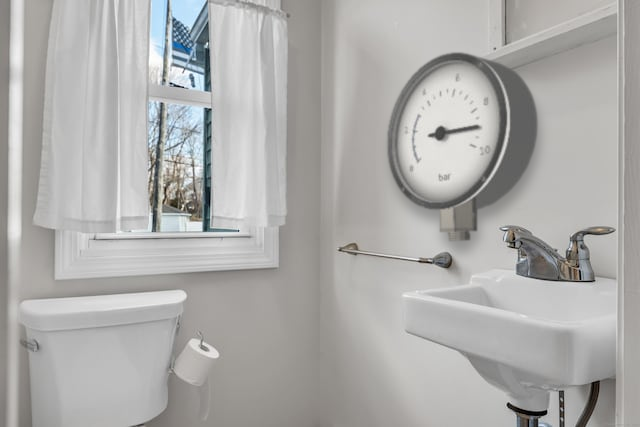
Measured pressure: 9 bar
